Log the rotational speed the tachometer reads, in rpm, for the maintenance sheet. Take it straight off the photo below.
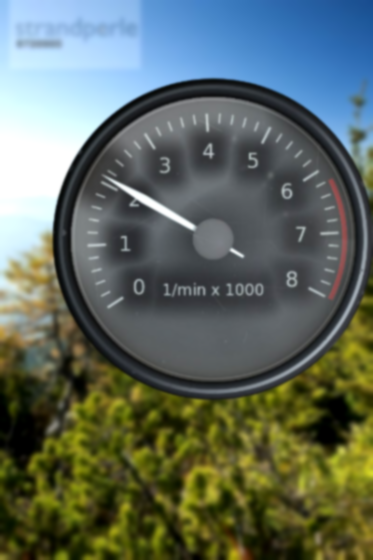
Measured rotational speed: 2100 rpm
